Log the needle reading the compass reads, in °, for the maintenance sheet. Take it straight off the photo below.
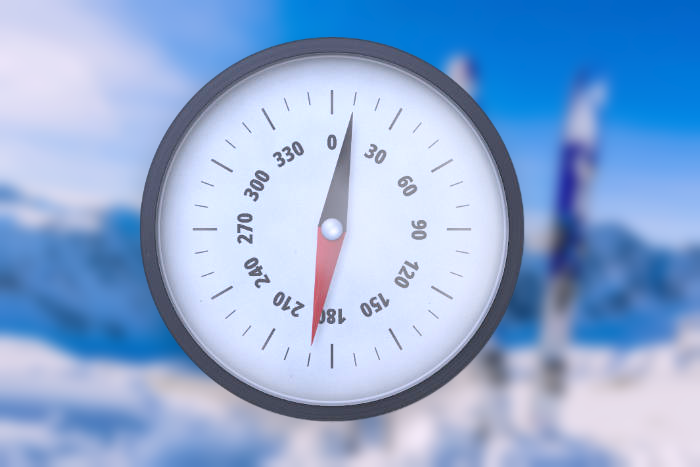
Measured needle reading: 190 °
